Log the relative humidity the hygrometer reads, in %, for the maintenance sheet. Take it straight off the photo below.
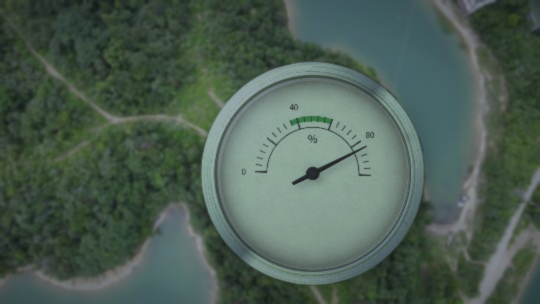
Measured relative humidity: 84 %
